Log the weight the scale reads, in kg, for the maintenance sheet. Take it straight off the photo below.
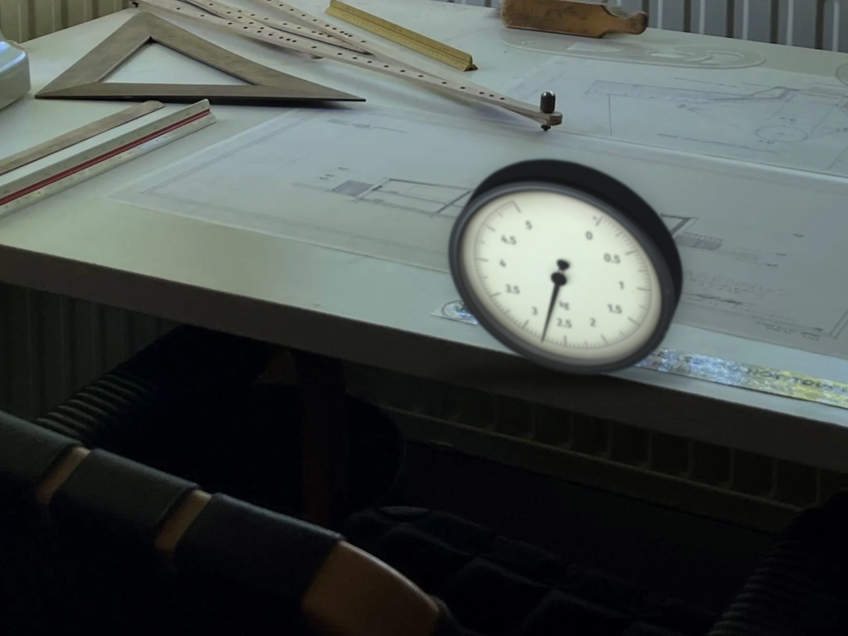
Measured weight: 2.75 kg
